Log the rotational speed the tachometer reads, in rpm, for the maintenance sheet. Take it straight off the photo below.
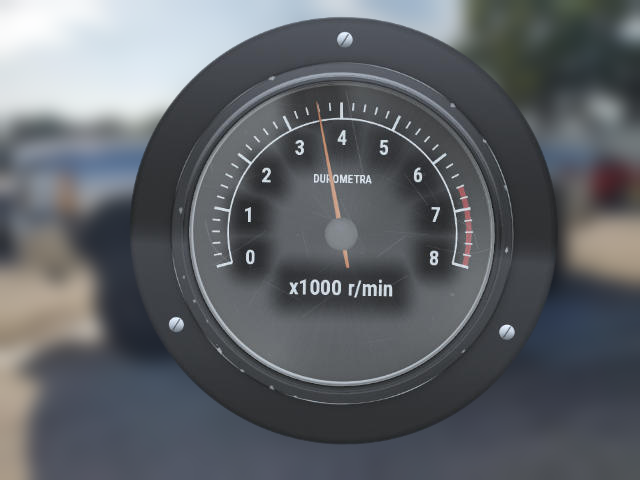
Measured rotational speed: 3600 rpm
